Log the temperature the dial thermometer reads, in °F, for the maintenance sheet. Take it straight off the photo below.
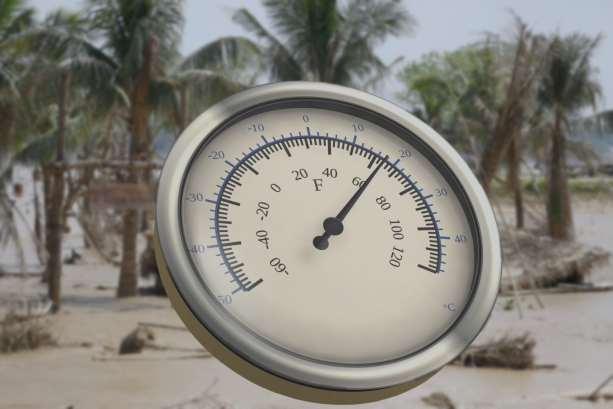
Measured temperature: 64 °F
